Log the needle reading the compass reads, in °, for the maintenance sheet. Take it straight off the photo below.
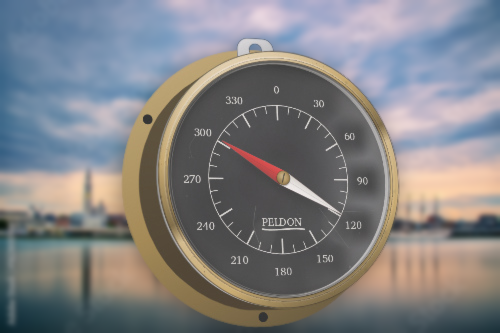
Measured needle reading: 300 °
